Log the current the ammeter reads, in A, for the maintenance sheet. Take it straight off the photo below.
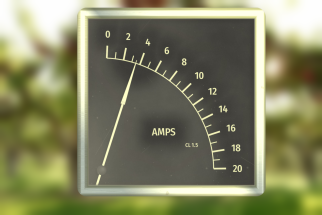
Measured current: 3.5 A
